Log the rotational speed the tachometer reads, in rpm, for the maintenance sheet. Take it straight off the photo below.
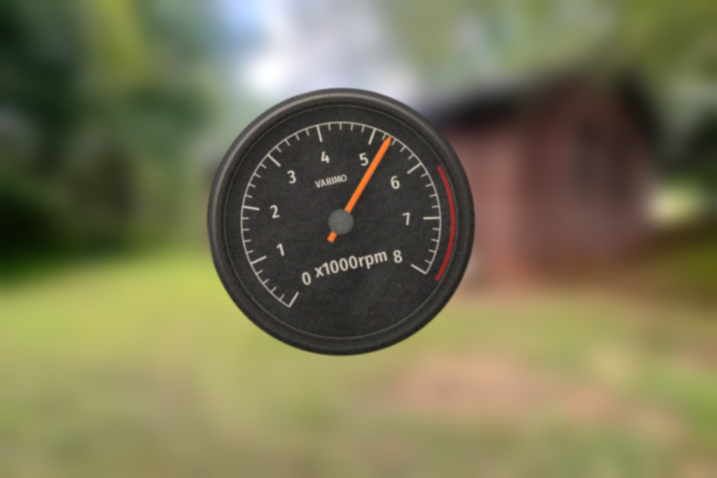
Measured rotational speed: 5300 rpm
